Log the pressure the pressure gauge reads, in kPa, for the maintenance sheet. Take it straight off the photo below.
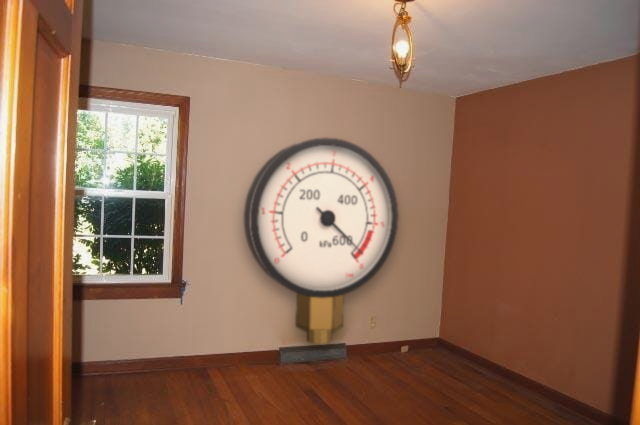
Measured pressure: 580 kPa
